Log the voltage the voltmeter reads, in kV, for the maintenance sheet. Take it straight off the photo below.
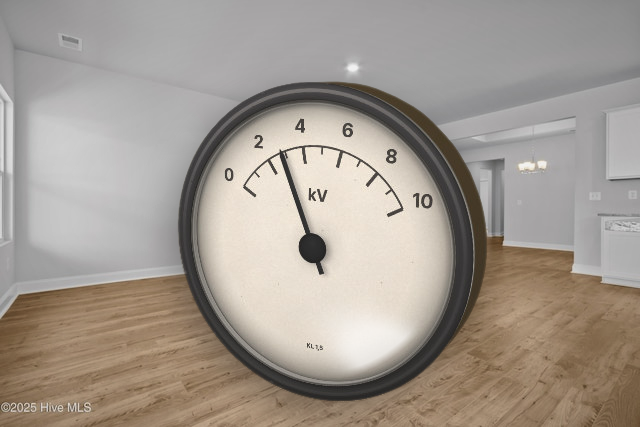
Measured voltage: 3 kV
